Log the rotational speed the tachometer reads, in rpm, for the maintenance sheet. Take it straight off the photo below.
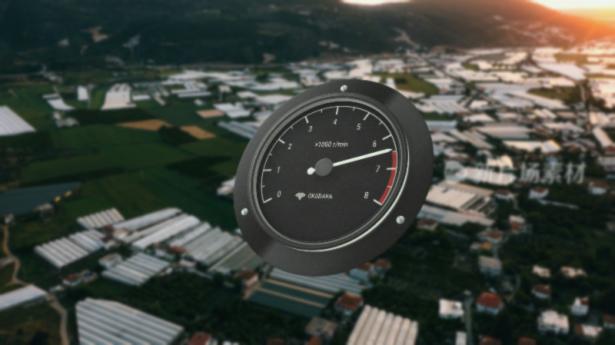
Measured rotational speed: 6500 rpm
